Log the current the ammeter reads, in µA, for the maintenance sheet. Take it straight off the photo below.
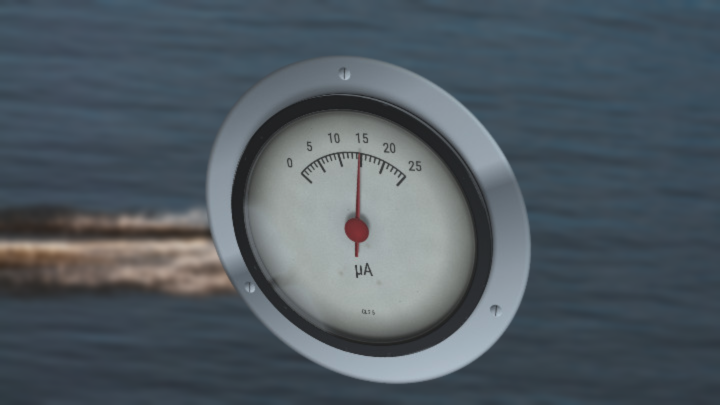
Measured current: 15 µA
